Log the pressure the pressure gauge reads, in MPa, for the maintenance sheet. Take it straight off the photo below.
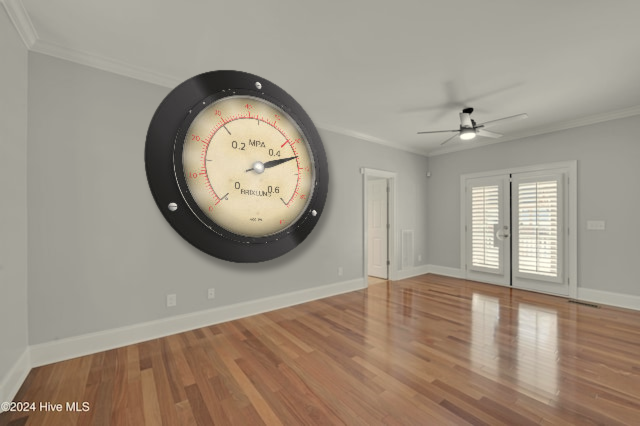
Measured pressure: 0.45 MPa
